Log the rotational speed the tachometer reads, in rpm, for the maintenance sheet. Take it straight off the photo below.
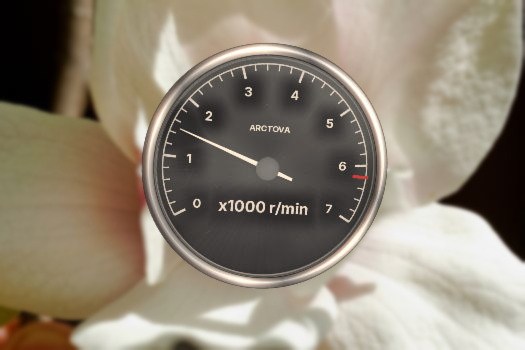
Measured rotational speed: 1500 rpm
